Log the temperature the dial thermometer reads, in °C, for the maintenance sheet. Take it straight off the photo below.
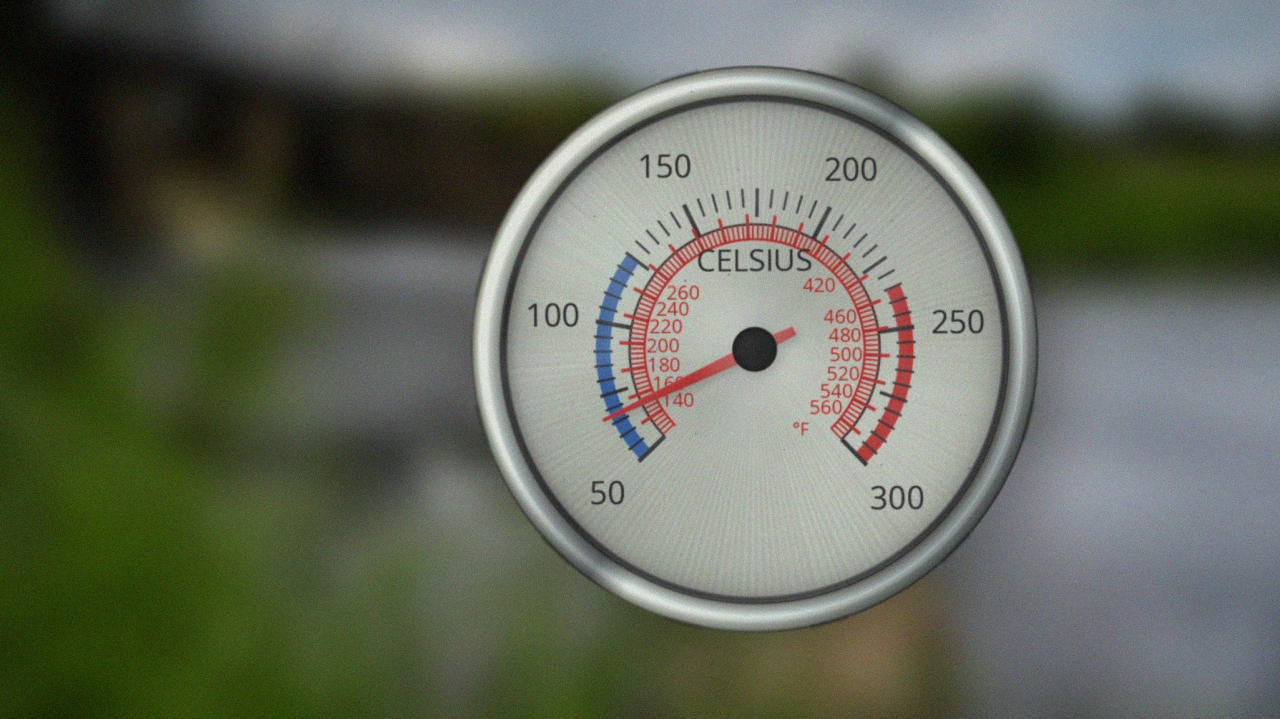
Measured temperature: 67.5 °C
